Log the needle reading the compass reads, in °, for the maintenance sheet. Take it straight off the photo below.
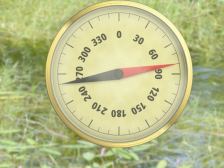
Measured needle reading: 80 °
